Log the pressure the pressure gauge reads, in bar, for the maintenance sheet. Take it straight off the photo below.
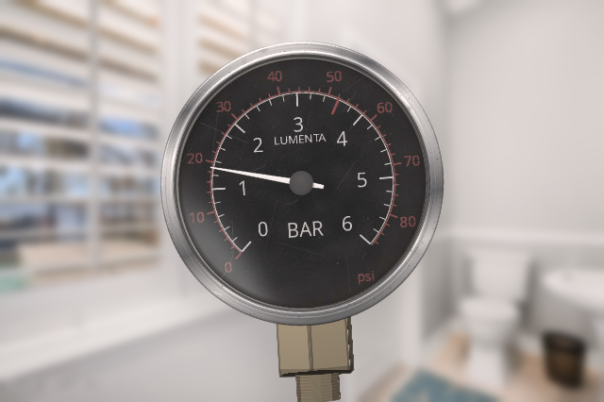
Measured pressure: 1.3 bar
